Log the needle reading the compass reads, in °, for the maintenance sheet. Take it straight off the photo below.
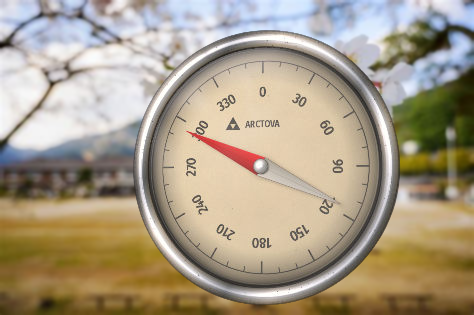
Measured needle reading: 295 °
